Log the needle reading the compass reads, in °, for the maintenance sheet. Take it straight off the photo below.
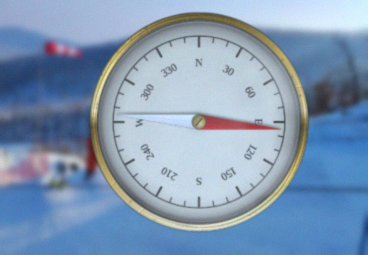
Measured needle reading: 95 °
